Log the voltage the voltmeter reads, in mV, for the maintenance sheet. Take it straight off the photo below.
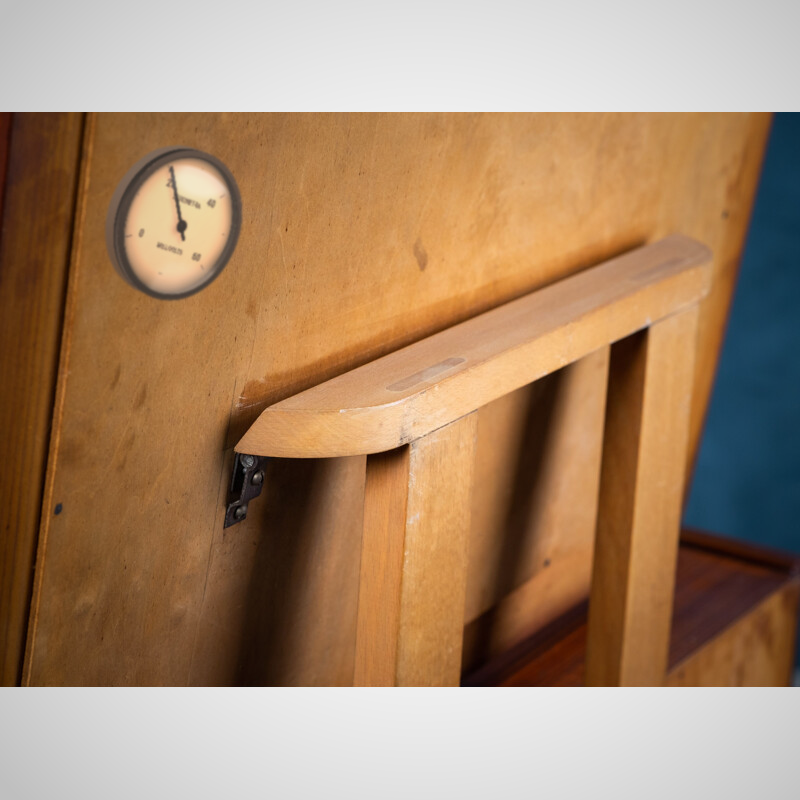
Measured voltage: 20 mV
